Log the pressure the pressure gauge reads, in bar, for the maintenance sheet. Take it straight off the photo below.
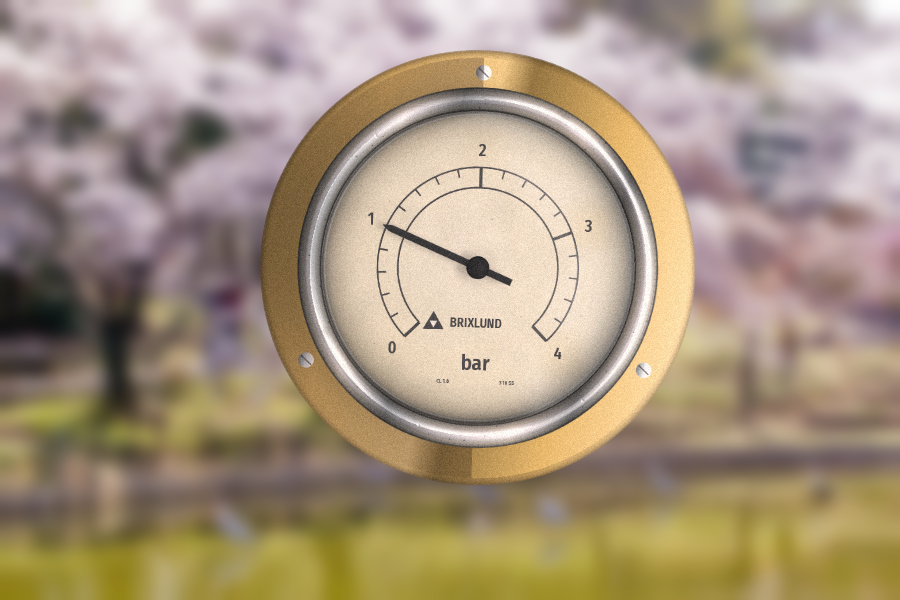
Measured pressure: 1 bar
